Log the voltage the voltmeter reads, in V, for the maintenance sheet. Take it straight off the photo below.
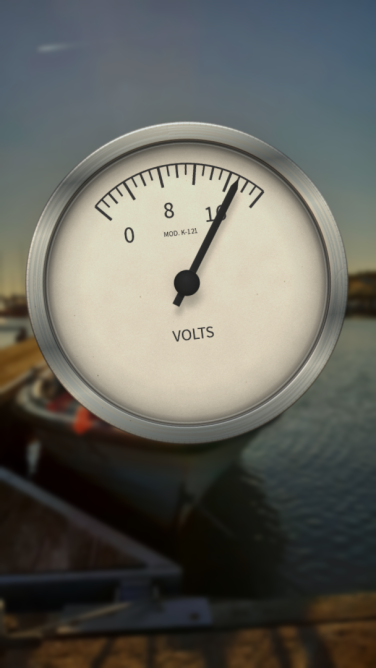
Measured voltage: 17 V
